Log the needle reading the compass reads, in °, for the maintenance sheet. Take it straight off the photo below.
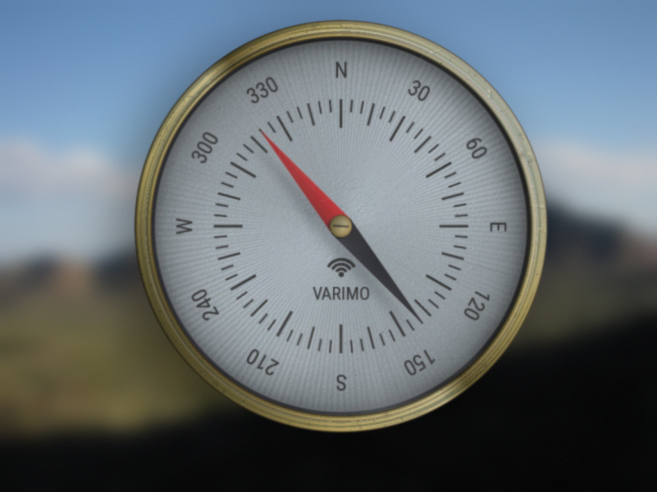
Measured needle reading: 320 °
